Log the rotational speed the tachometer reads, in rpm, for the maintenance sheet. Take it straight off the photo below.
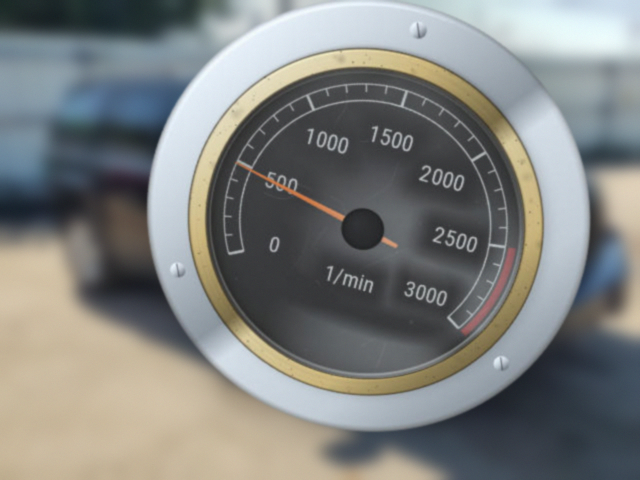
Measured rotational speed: 500 rpm
